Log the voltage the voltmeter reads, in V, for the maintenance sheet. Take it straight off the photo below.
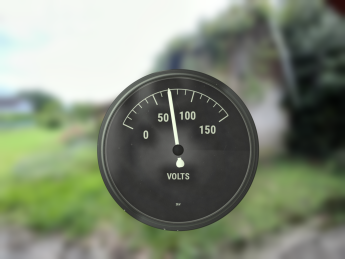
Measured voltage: 70 V
